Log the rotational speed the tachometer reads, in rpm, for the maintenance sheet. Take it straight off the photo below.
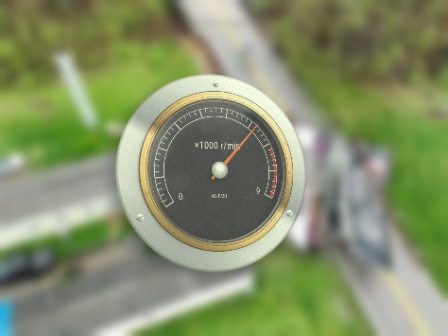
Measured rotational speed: 6200 rpm
